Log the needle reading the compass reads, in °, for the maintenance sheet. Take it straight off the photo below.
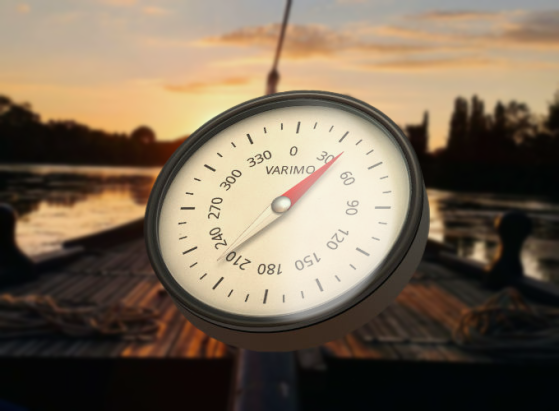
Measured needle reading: 40 °
